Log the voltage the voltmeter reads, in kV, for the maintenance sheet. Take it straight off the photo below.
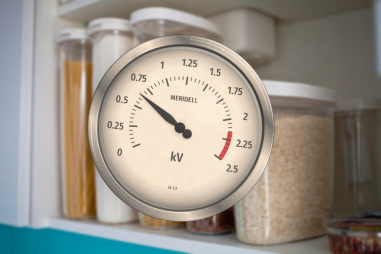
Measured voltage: 0.65 kV
